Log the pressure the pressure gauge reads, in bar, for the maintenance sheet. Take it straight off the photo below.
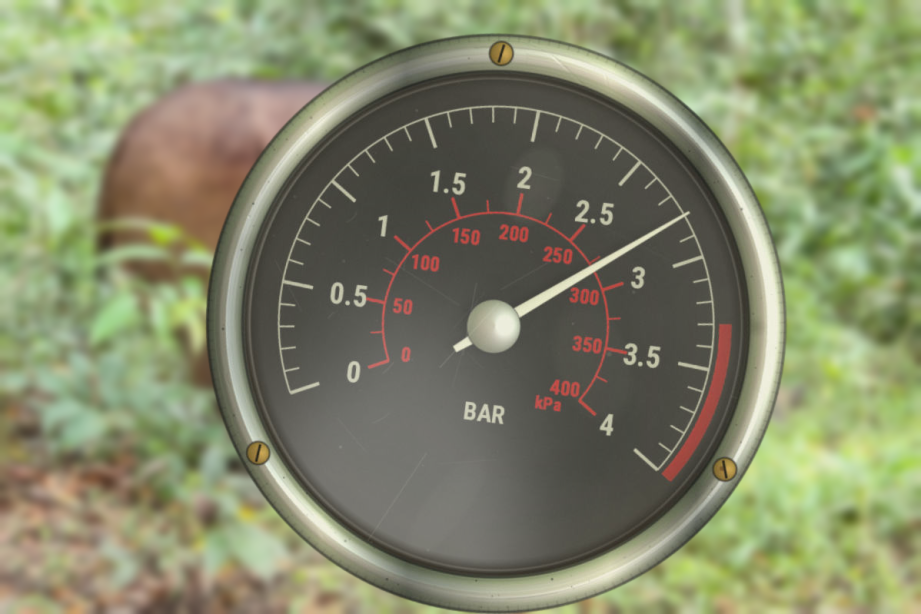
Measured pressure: 2.8 bar
